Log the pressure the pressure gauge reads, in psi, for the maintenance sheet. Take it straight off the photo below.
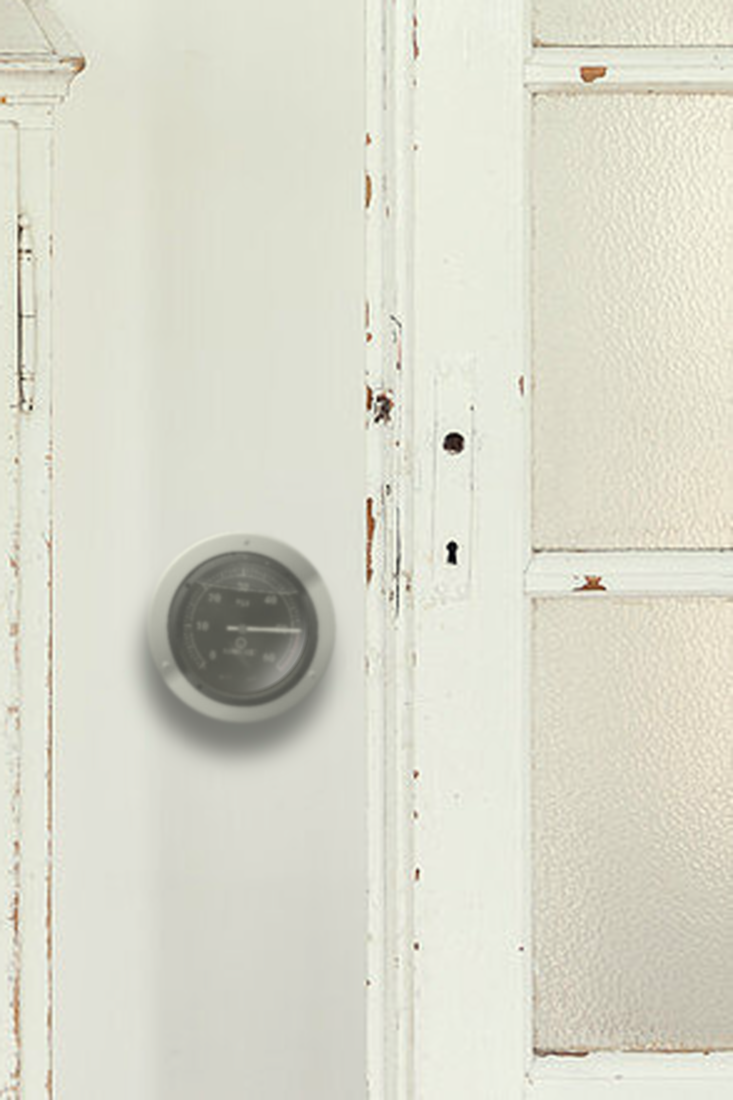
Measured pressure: 50 psi
